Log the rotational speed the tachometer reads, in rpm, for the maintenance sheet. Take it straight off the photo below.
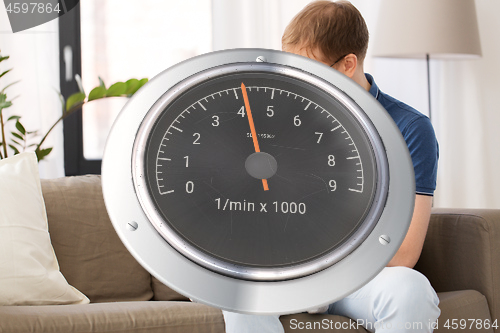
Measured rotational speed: 4200 rpm
